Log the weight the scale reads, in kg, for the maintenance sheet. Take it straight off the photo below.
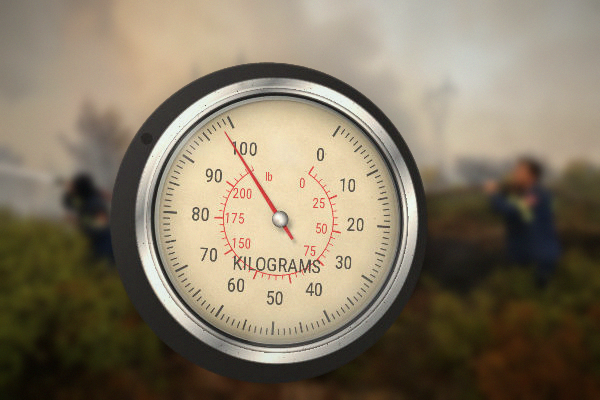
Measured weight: 98 kg
